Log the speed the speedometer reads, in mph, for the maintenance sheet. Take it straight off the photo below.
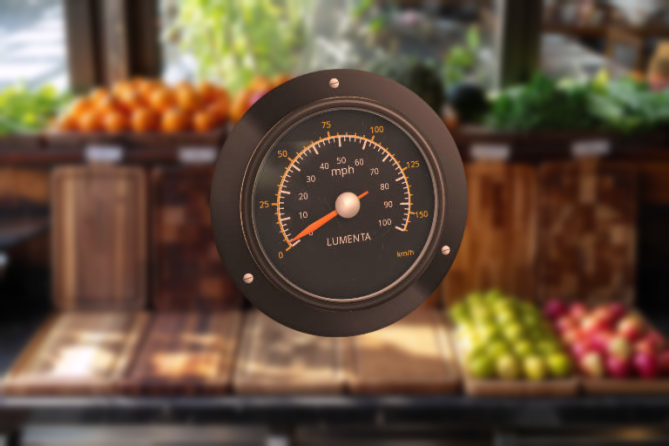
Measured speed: 2 mph
